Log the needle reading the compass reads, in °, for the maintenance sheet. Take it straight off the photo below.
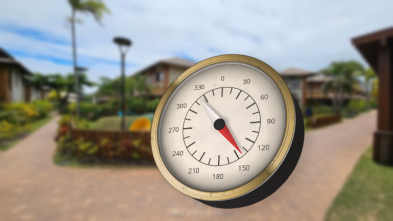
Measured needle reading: 142.5 °
